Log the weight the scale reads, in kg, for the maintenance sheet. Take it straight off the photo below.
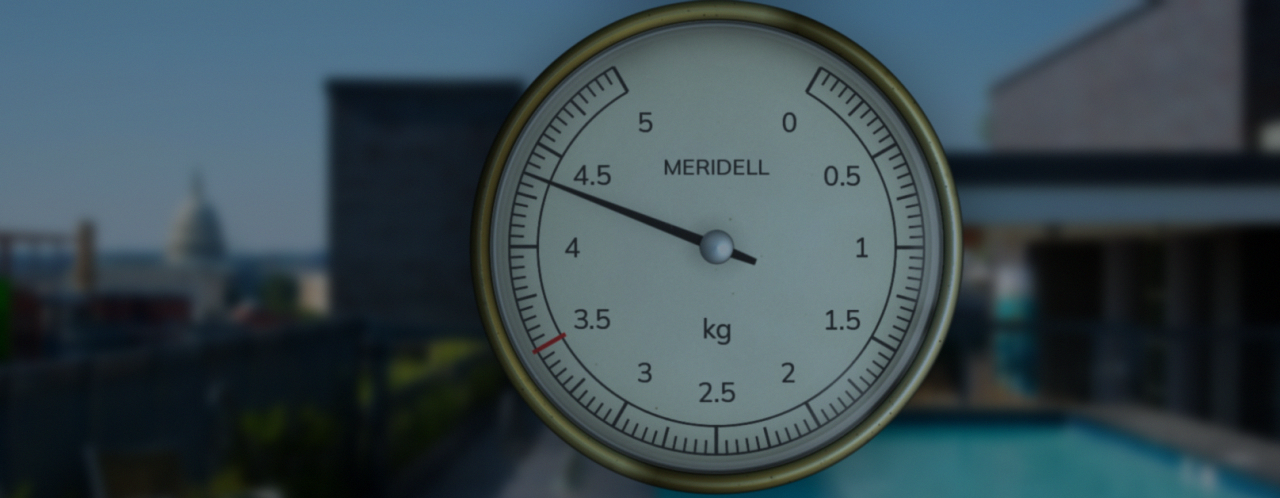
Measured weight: 4.35 kg
